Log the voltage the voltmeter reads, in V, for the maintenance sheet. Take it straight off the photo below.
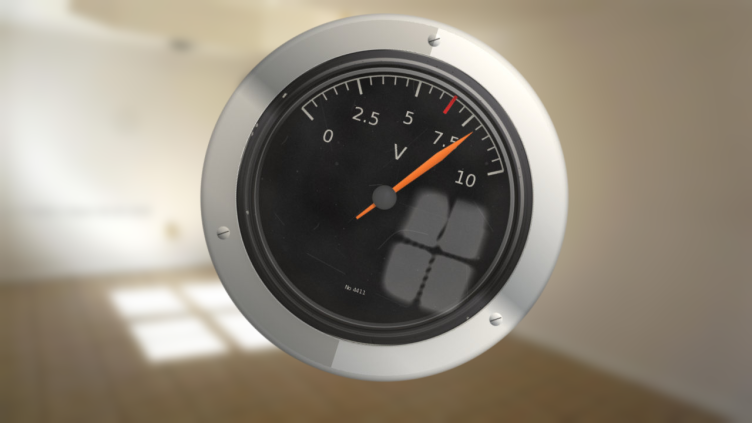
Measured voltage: 8 V
